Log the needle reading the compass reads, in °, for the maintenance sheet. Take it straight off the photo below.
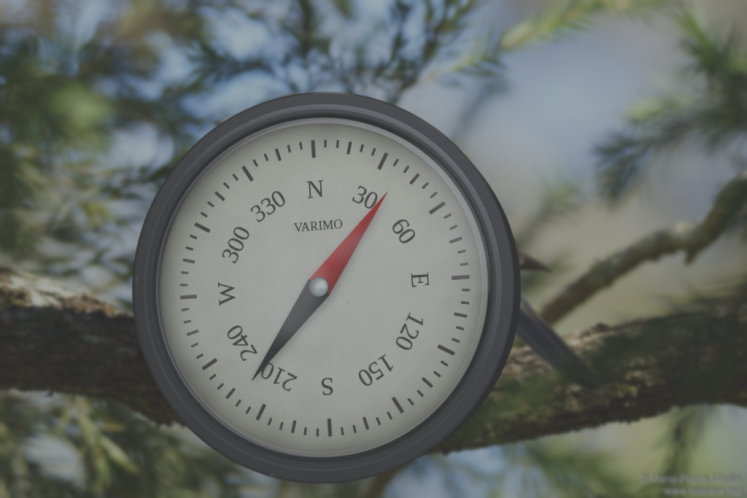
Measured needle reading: 40 °
